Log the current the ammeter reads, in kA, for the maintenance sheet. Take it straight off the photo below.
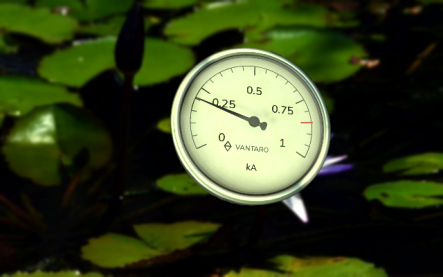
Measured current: 0.2 kA
